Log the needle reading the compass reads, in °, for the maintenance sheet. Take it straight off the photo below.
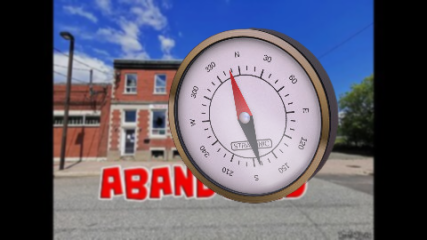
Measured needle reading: 350 °
